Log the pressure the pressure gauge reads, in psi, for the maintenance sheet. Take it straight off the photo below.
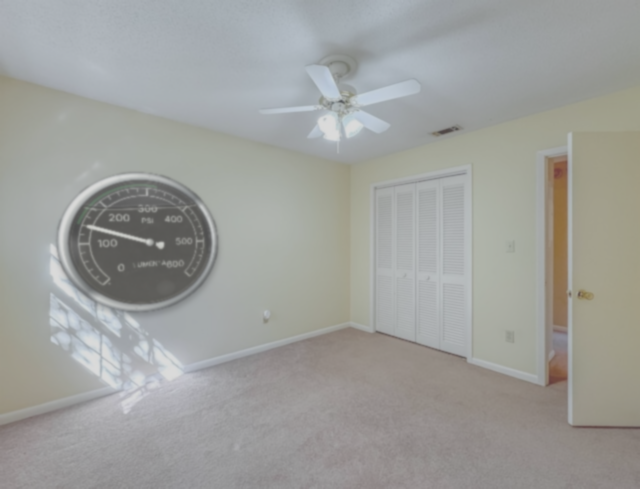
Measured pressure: 140 psi
